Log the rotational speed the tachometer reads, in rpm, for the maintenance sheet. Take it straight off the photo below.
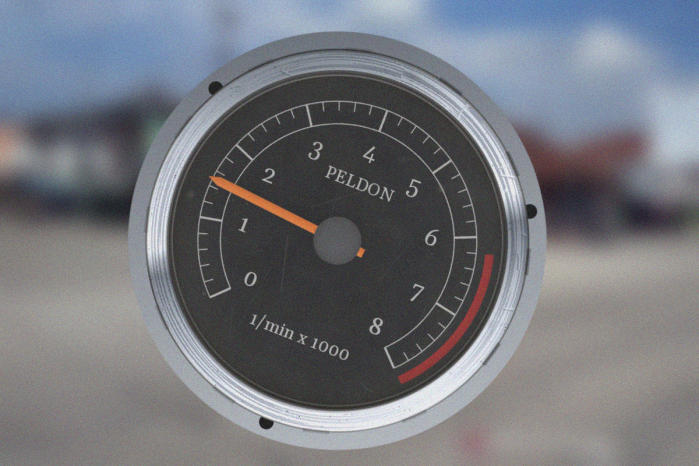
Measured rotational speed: 1500 rpm
